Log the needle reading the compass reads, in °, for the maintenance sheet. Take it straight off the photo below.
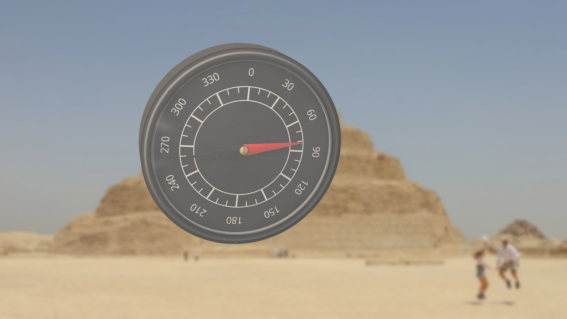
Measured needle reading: 80 °
